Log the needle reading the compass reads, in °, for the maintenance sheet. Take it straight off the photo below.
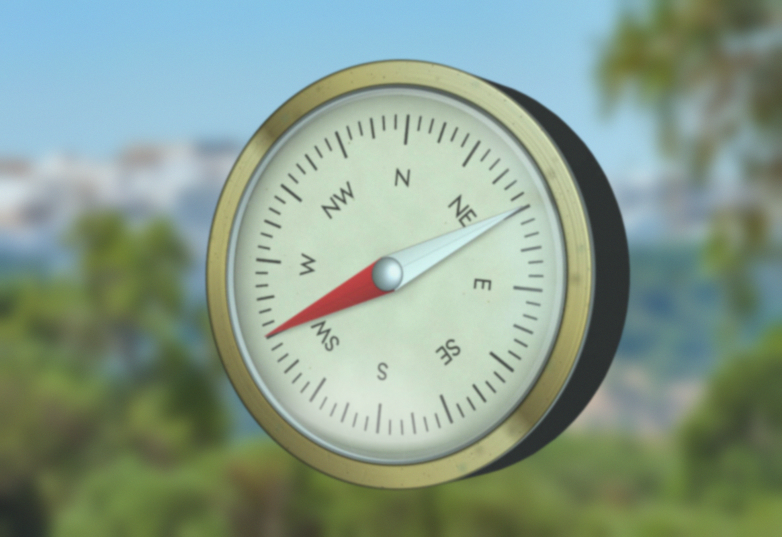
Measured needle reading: 240 °
